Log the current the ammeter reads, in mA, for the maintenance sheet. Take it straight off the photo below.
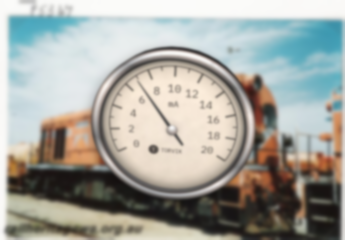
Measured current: 7 mA
